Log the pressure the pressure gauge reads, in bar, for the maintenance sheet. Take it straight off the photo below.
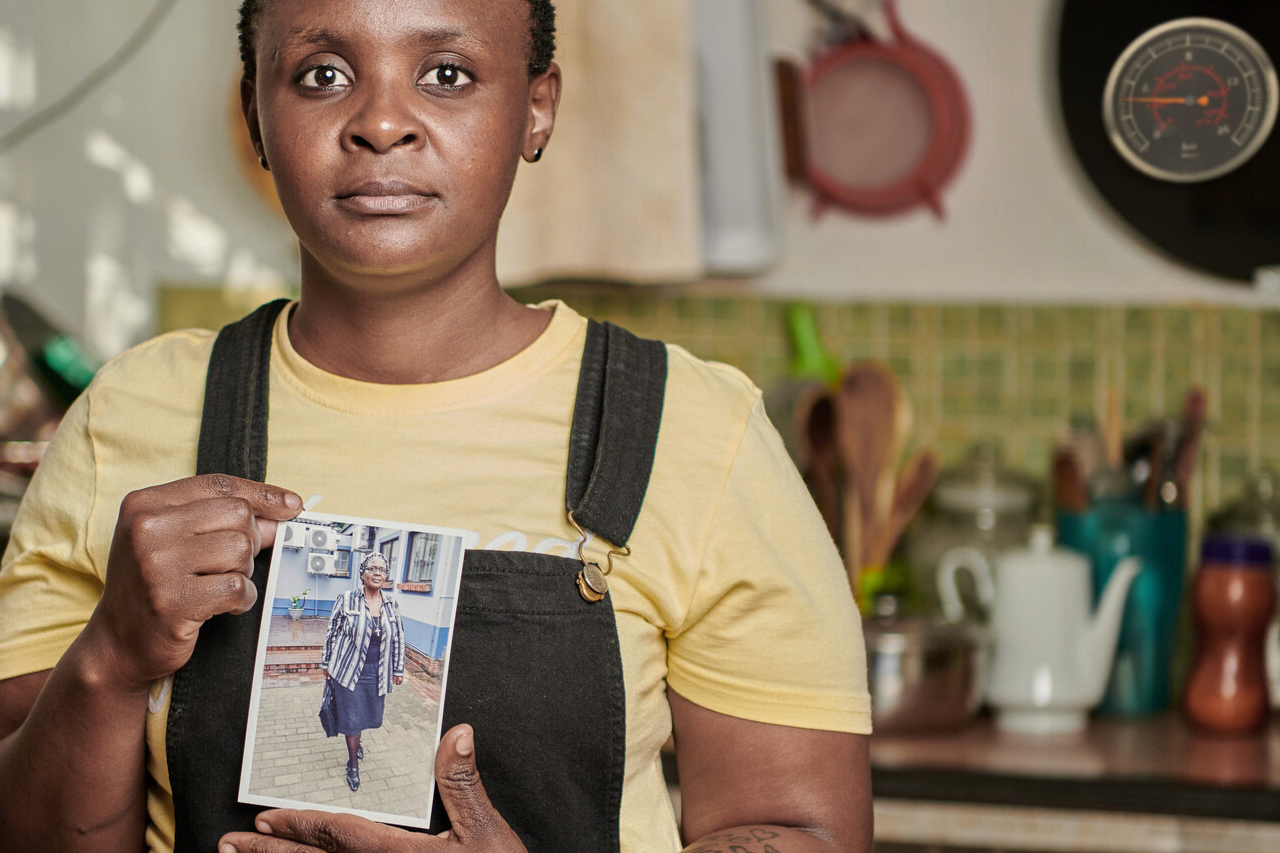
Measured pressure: 3 bar
